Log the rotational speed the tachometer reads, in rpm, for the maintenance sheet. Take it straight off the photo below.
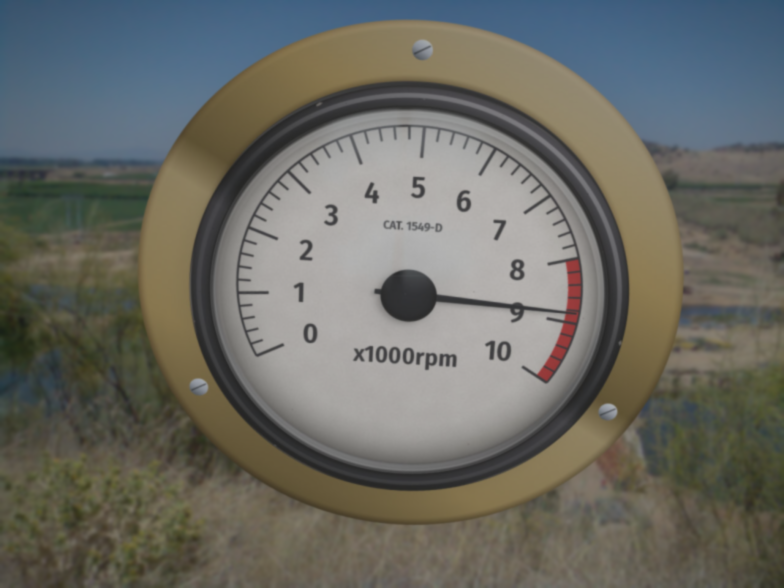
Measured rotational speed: 8800 rpm
